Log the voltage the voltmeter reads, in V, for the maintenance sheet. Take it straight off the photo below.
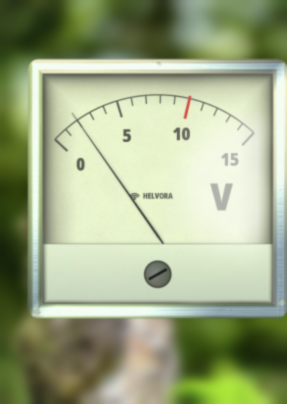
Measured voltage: 2 V
